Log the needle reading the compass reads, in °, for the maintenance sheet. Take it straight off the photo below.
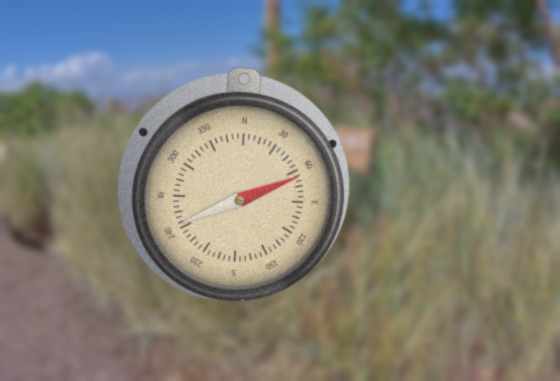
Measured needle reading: 65 °
